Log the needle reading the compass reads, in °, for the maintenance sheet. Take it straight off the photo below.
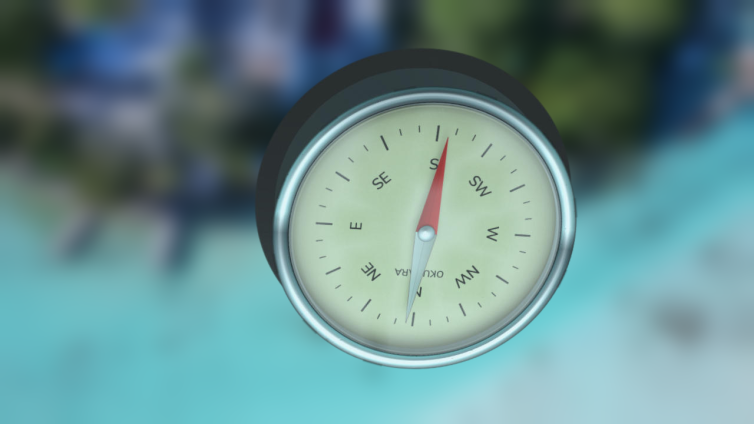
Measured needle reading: 185 °
